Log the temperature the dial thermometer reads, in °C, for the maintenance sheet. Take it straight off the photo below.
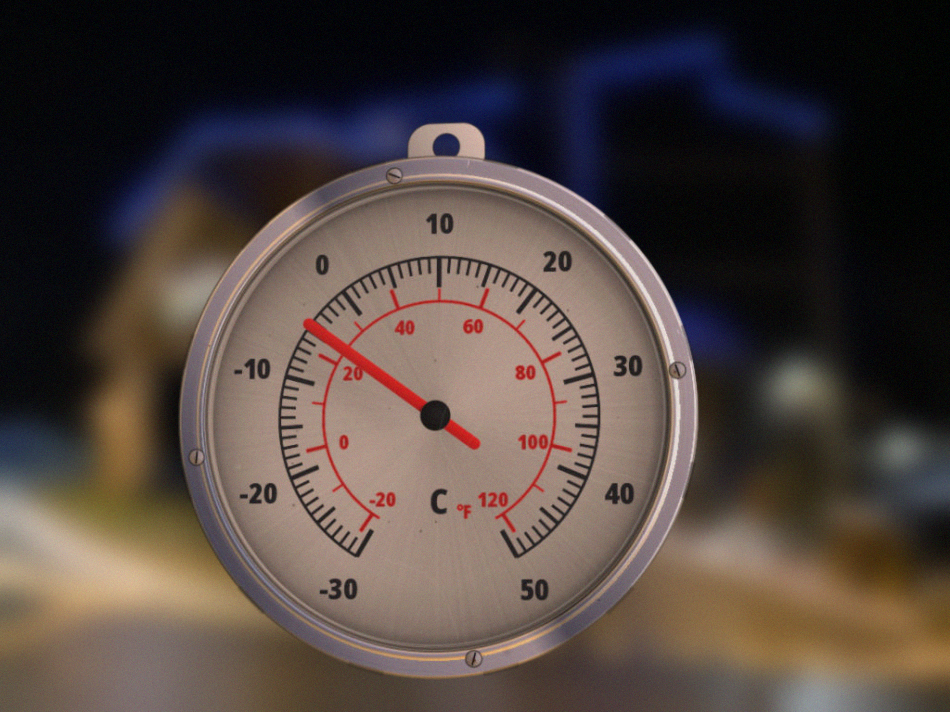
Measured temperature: -4.5 °C
